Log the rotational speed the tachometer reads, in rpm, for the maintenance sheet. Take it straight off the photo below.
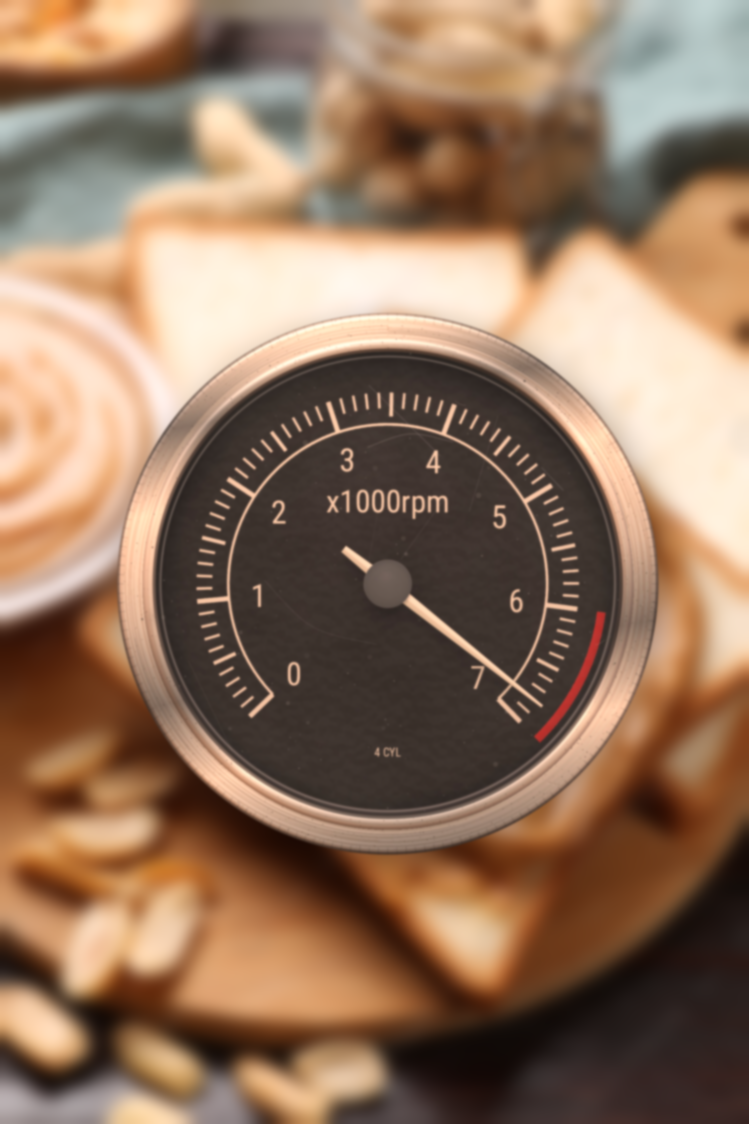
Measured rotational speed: 6800 rpm
